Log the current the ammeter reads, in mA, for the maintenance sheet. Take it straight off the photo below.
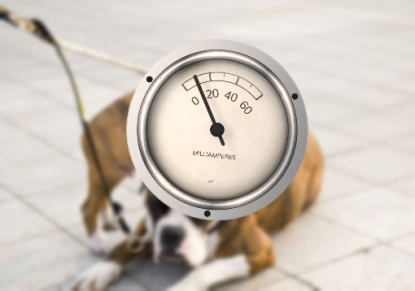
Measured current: 10 mA
